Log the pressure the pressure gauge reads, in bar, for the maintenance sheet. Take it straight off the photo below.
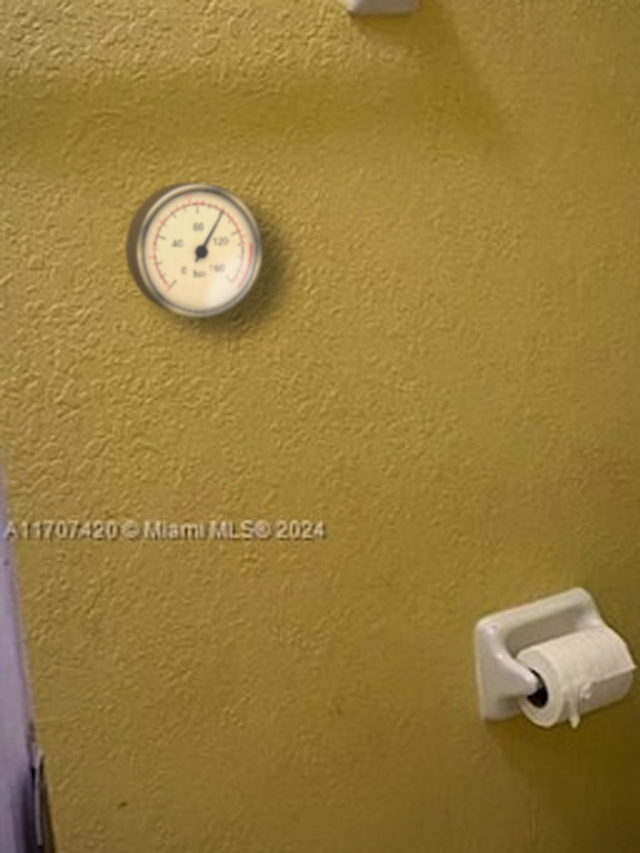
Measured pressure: 100 bar
